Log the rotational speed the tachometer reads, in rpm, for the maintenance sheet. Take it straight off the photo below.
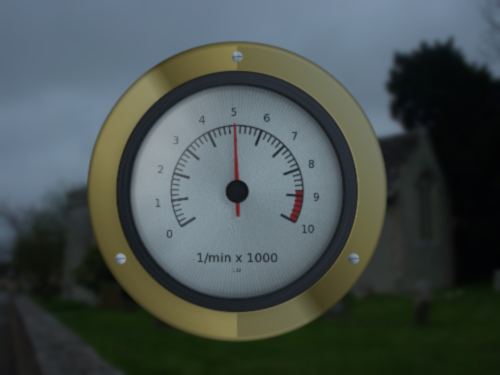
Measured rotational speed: 5000 rpm
